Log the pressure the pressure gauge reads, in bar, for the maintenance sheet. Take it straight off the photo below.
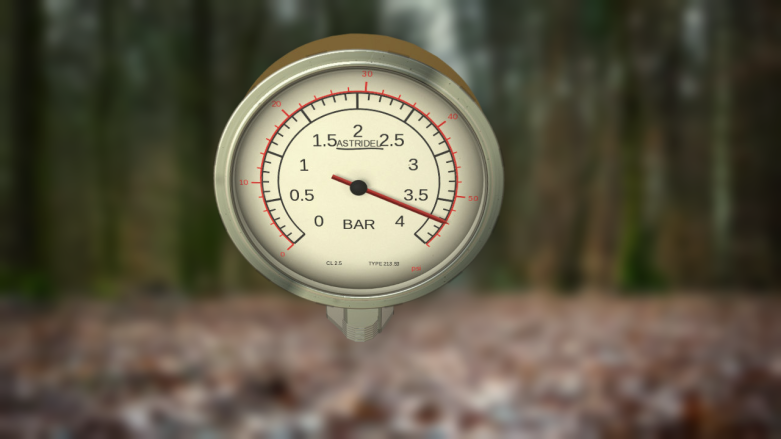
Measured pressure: 3.7 bar
